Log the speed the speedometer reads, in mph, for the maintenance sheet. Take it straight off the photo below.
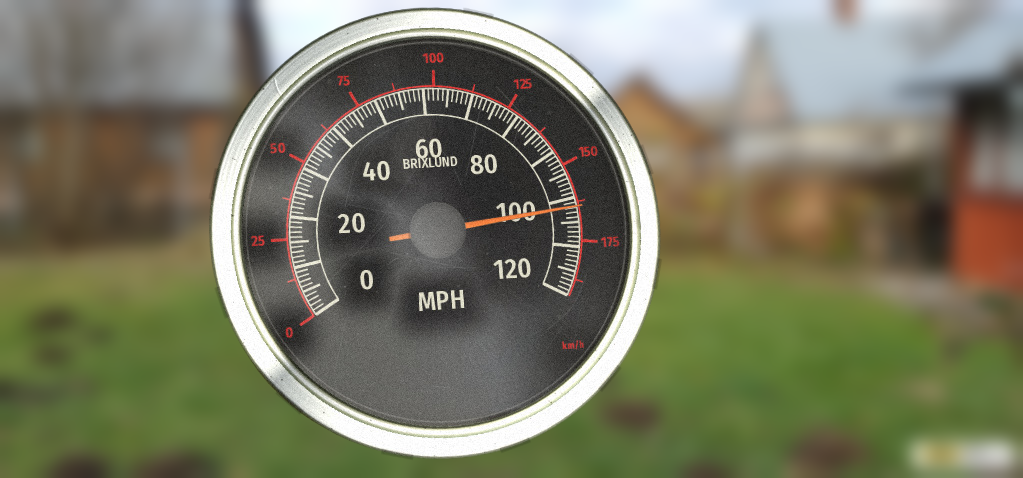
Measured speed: 102 mph
